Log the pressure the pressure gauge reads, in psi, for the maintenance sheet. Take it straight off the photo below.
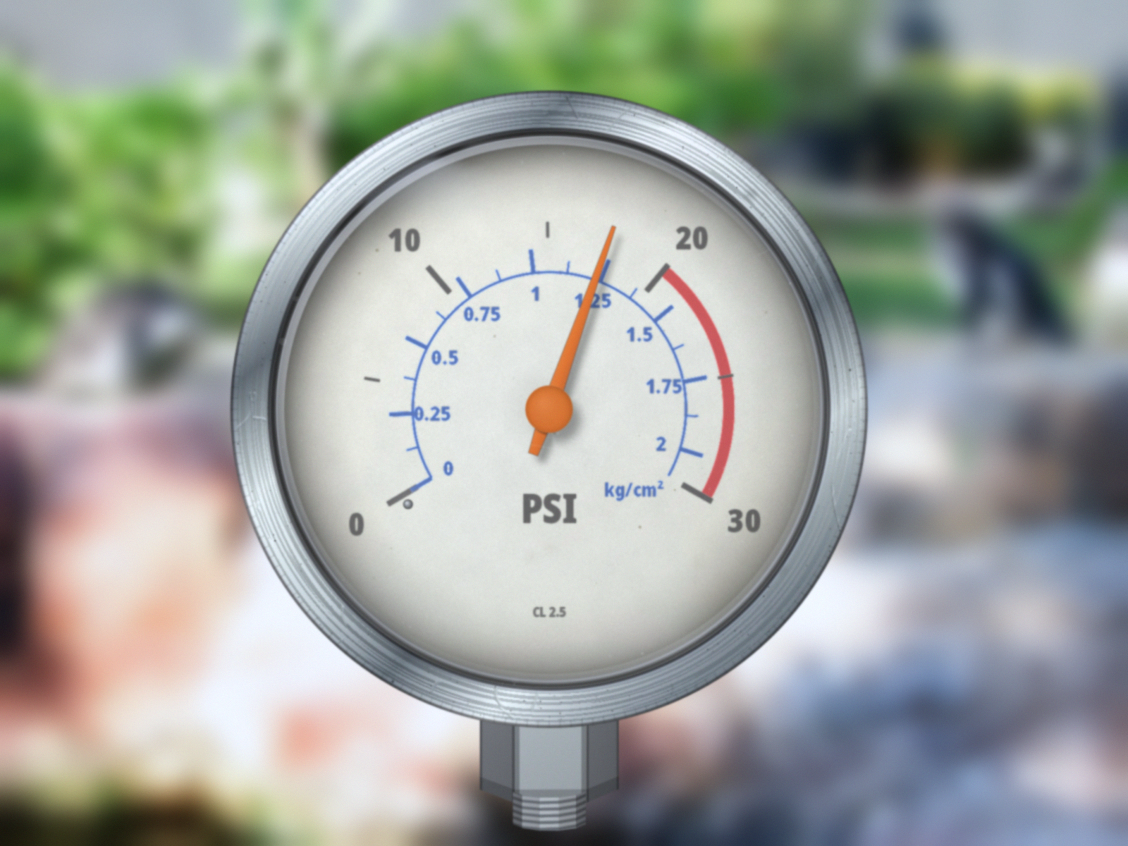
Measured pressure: 17.5 psi
